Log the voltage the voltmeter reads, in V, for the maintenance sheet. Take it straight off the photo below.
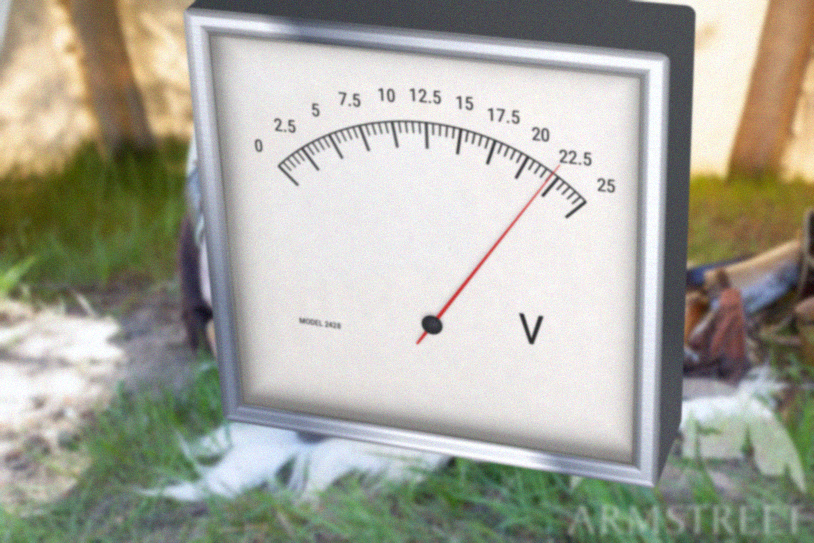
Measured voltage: 22 V
